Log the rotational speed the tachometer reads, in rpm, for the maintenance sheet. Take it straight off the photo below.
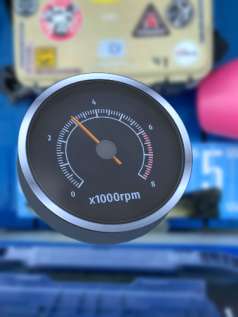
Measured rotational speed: 3000 rpm
